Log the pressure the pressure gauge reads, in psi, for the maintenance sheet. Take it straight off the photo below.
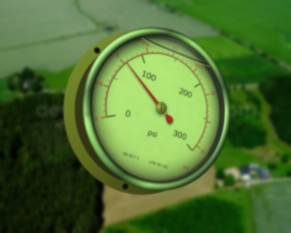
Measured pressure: 75 psi
